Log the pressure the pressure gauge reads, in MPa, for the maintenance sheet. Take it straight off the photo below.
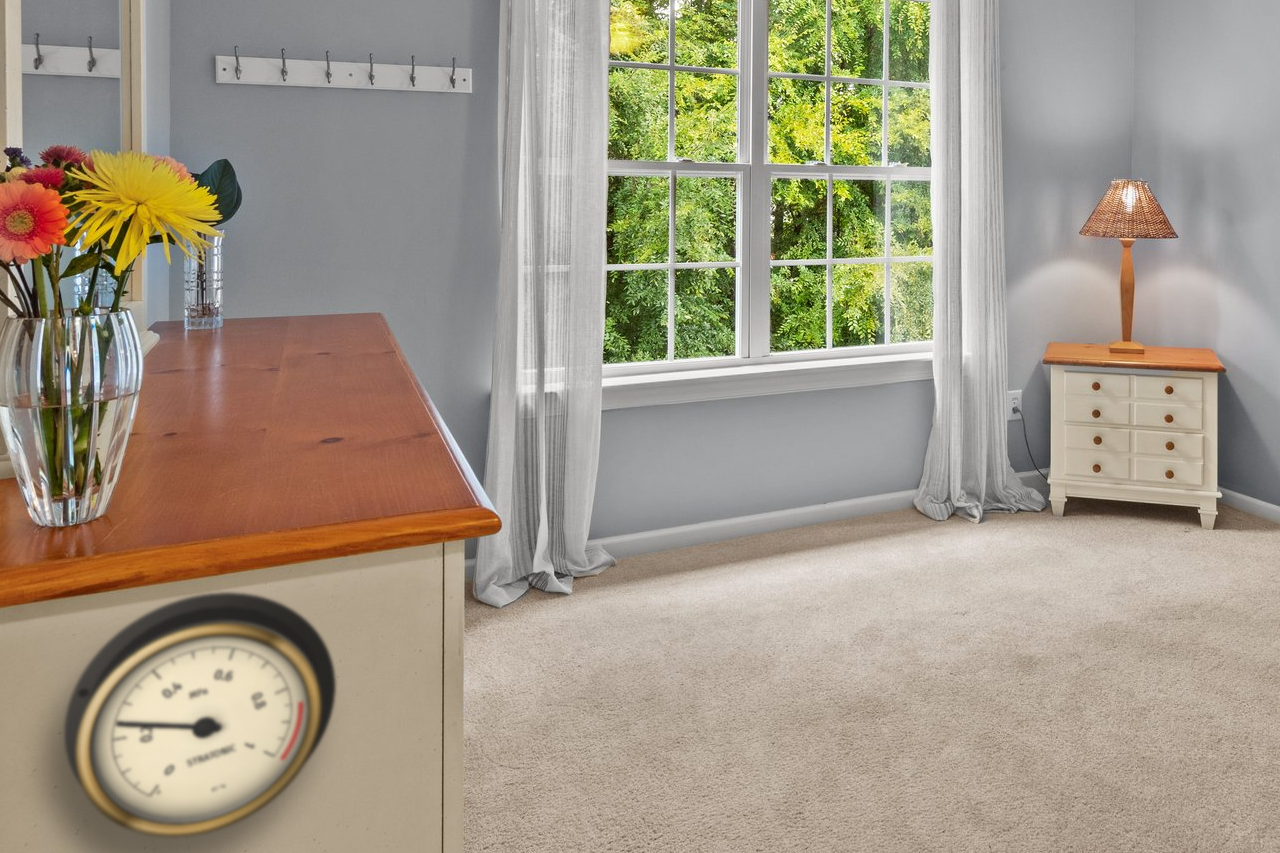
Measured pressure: 0.25 MPa
